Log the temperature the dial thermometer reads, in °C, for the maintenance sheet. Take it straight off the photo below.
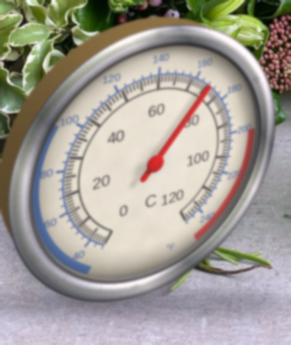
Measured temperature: 75 °C
